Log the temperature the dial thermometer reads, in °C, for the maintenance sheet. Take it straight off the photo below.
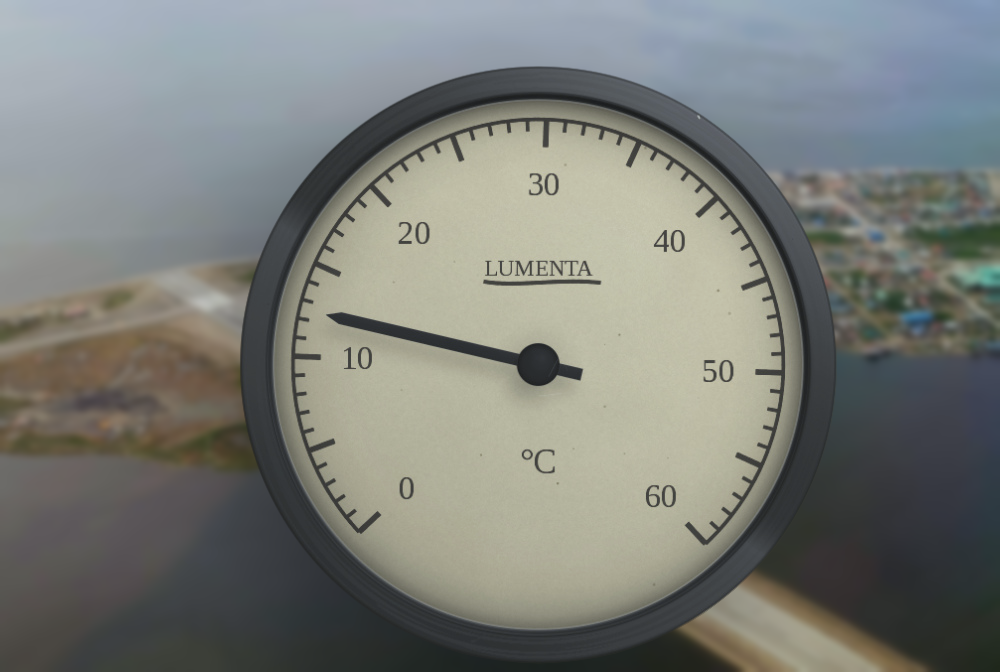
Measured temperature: 12.5 °C
